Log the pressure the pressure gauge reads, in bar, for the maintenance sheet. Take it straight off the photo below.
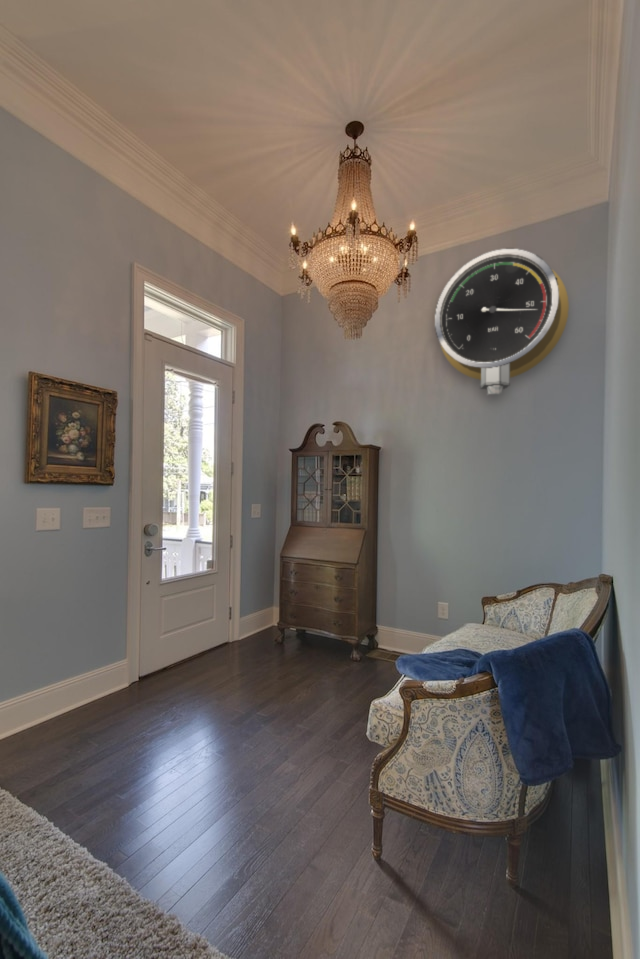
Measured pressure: 52.5 bar
